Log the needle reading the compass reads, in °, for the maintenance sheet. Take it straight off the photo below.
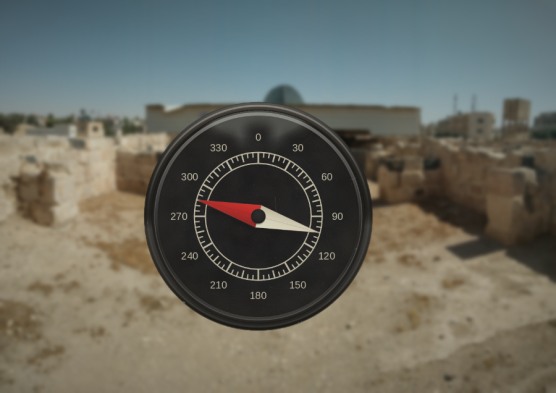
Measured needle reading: 285 °
